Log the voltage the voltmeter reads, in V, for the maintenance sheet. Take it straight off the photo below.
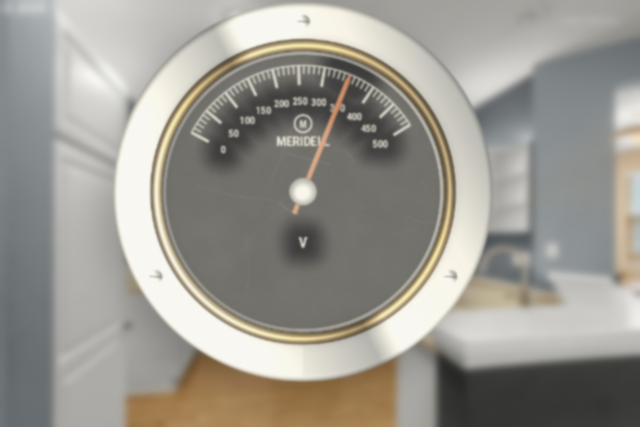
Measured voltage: 350 V
